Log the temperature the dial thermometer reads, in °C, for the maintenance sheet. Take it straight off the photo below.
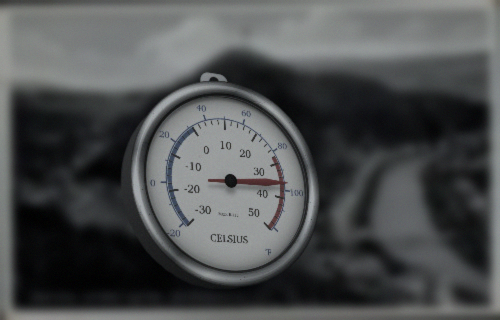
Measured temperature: 36 °C
